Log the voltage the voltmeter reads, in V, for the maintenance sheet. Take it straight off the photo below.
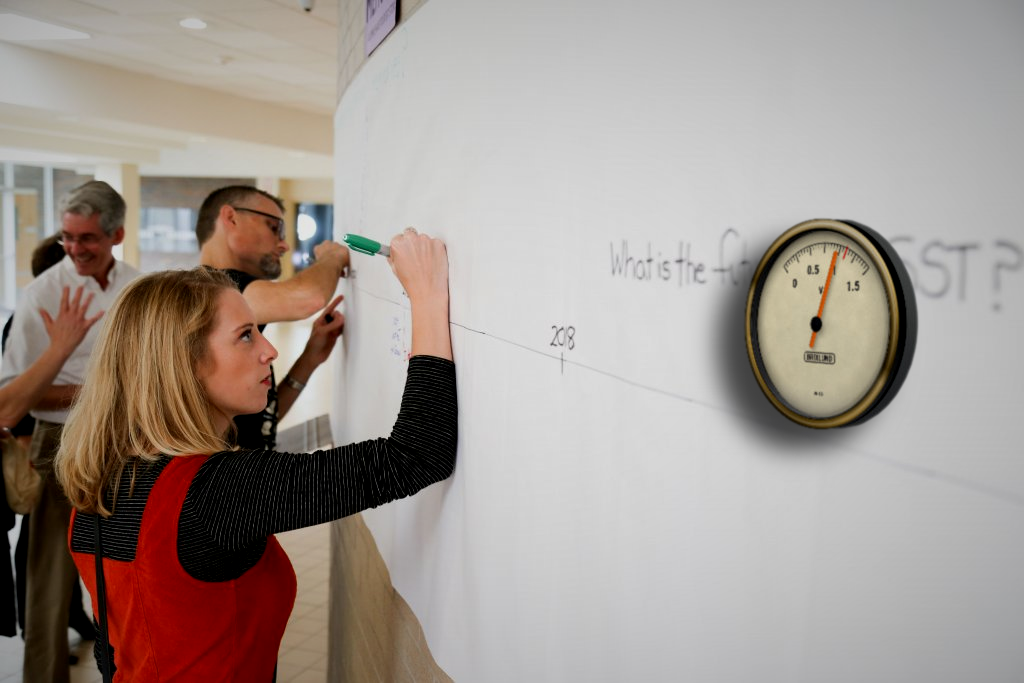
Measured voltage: 1 V
